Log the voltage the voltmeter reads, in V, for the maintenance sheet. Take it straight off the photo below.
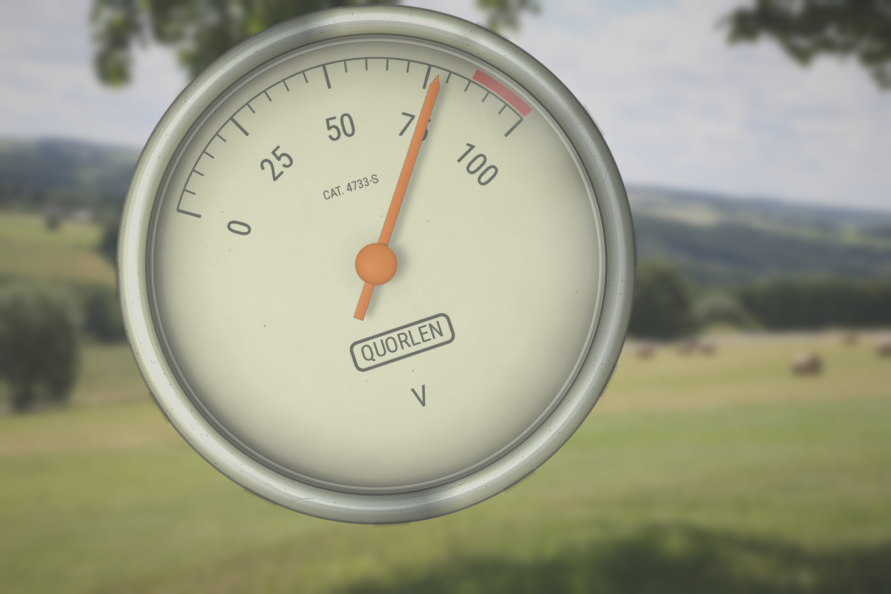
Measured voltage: 77.5 V
